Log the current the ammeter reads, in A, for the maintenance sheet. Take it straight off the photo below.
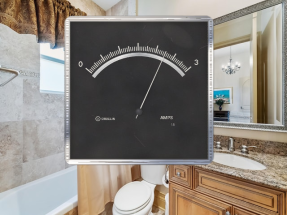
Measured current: 2.25 A
